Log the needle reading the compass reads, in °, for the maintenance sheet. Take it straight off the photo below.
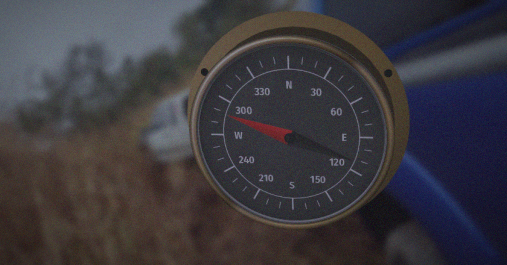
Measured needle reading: 290 °
